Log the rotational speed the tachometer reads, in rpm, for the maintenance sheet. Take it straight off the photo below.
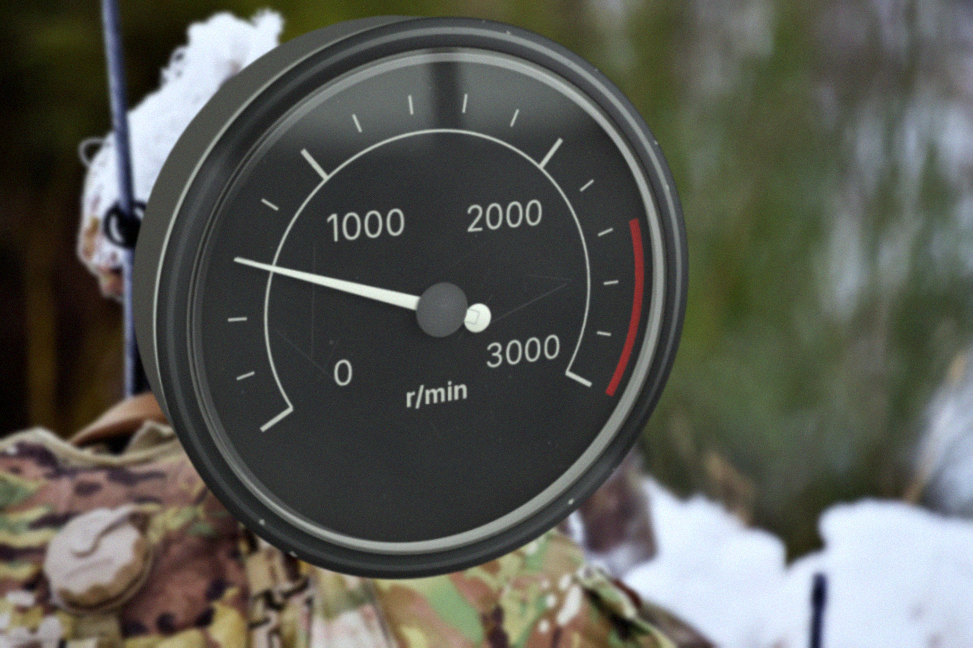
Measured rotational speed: 600 rpm
